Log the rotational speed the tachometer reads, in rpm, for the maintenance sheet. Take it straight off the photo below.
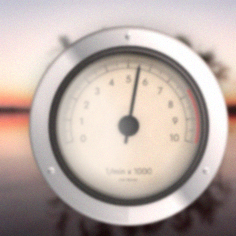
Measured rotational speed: 5500 rpm
